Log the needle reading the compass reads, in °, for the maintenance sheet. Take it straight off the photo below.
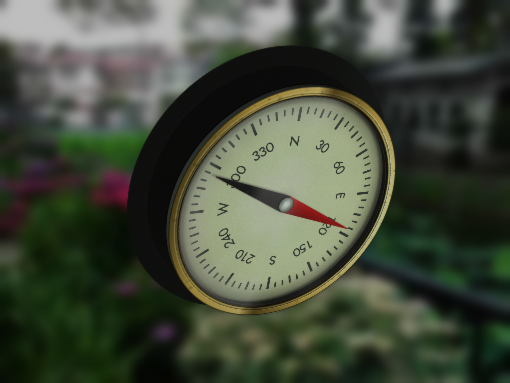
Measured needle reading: 115 °
